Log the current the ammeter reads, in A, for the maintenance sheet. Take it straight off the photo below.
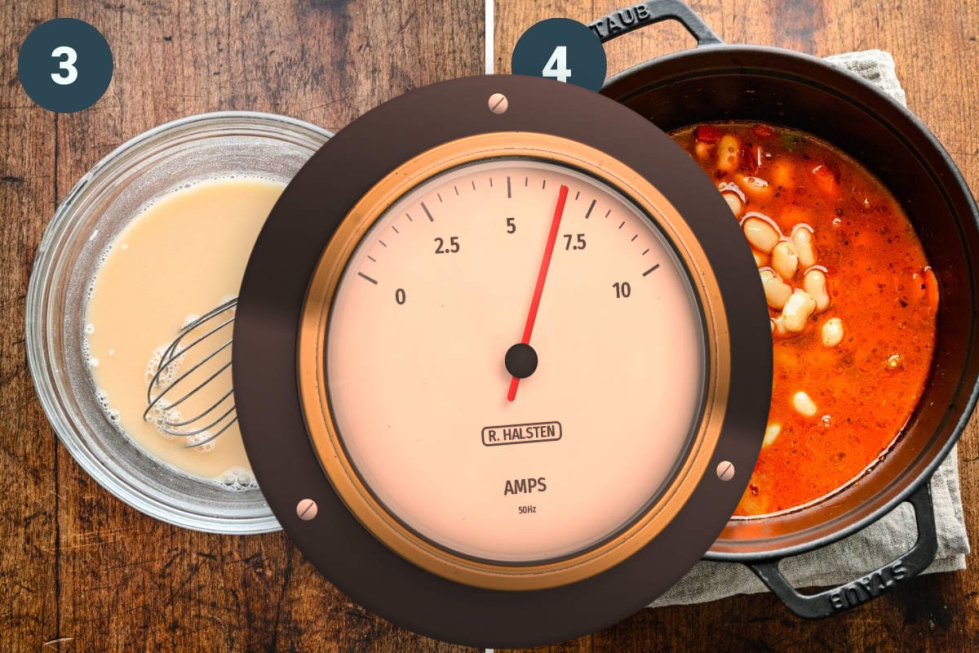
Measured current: 6.5 A
